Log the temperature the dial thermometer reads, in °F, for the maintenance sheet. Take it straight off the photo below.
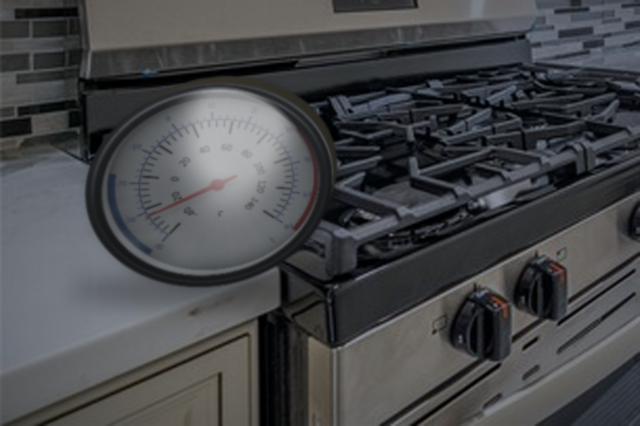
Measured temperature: -24 °F
